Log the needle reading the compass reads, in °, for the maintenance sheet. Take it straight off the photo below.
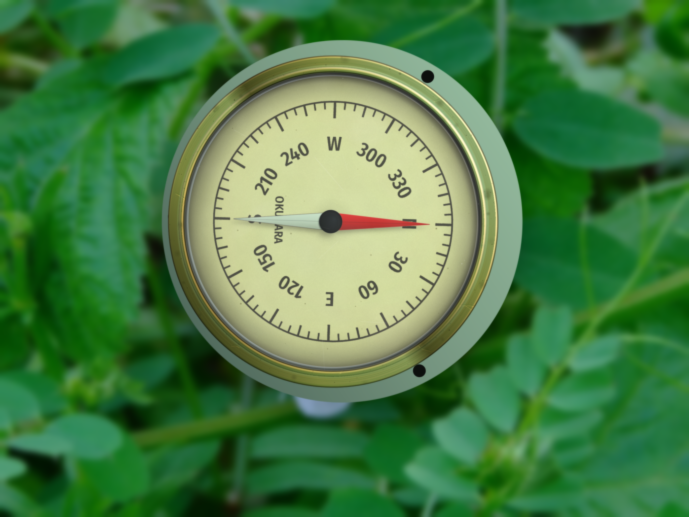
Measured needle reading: 0 °
